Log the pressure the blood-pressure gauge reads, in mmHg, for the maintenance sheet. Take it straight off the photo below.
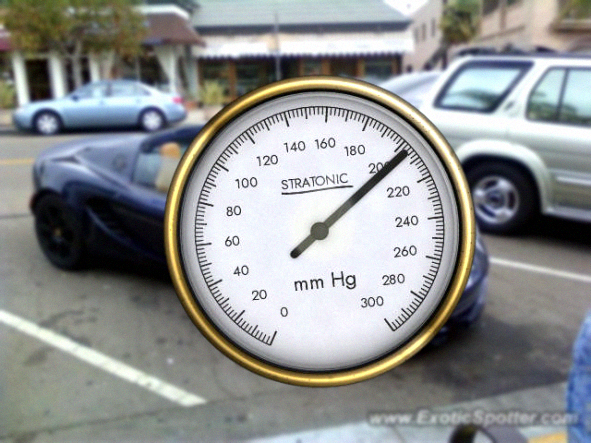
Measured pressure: 204 mmHg
